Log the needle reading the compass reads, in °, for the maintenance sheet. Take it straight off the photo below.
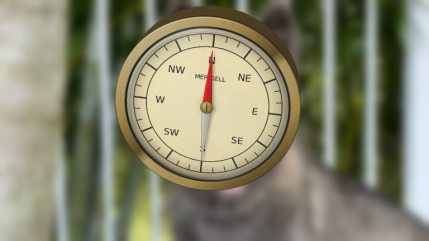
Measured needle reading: 0 °
